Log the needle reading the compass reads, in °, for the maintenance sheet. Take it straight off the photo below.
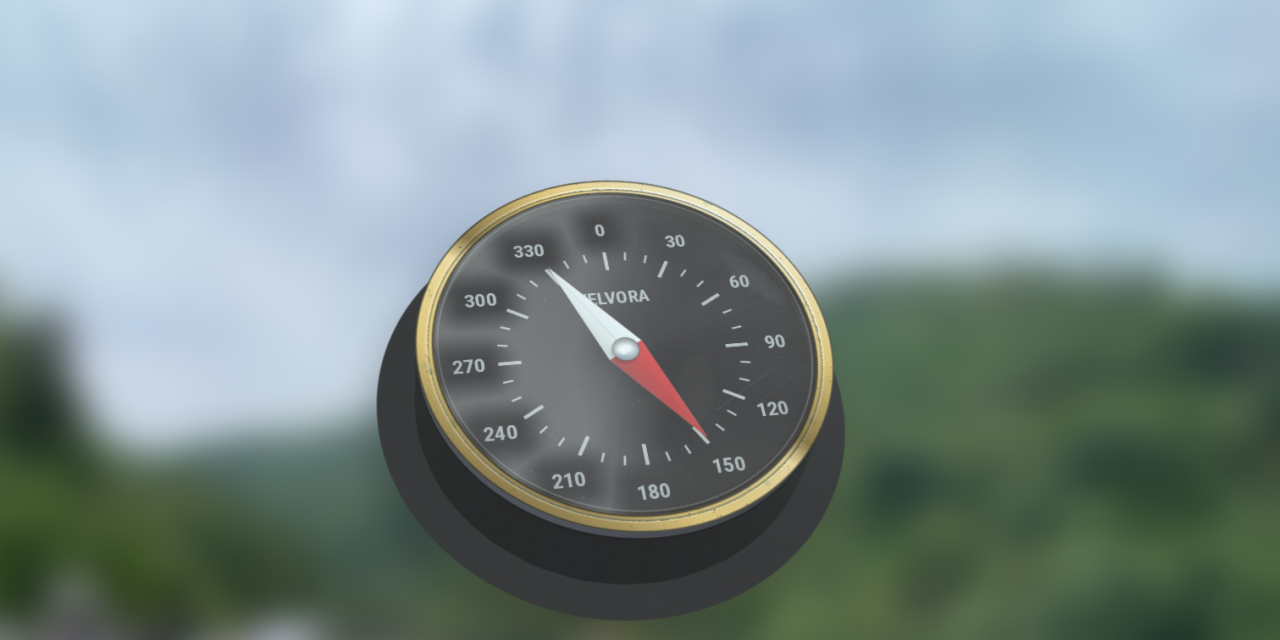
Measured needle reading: 150 °
